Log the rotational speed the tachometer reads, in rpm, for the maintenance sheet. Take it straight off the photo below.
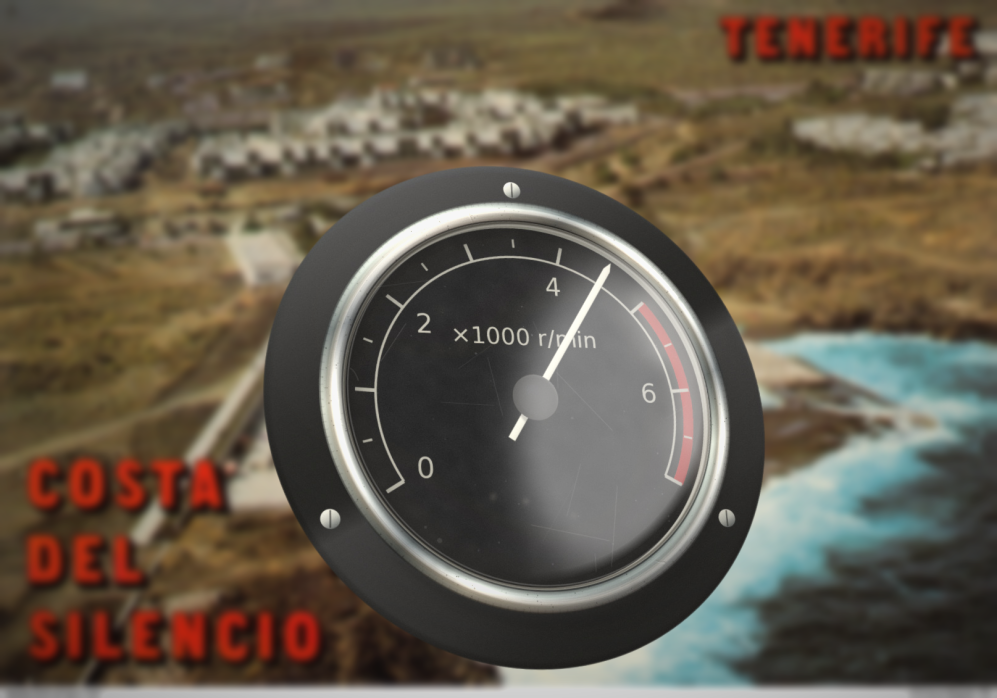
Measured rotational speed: 4500 rpm
